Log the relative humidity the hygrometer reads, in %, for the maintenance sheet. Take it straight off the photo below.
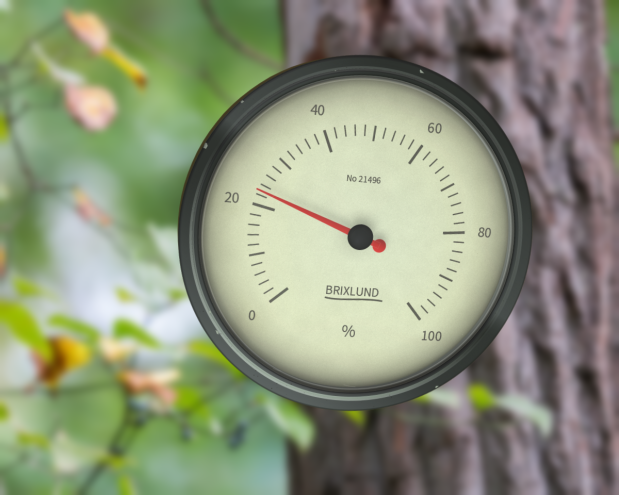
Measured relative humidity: 23 %
